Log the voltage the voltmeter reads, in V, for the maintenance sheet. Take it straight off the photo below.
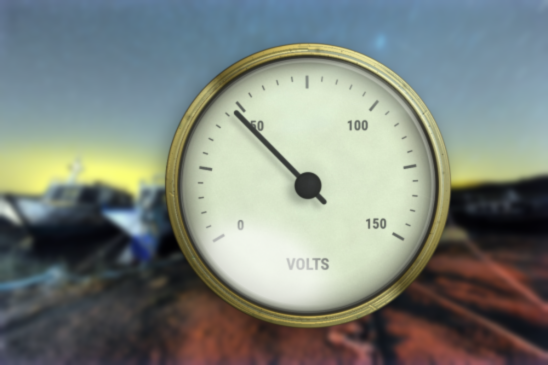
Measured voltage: 47.5 V
